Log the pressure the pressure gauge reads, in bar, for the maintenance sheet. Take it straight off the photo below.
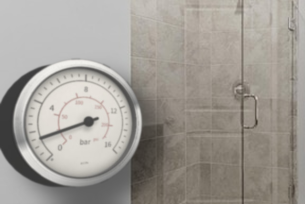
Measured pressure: 1.5 bar
